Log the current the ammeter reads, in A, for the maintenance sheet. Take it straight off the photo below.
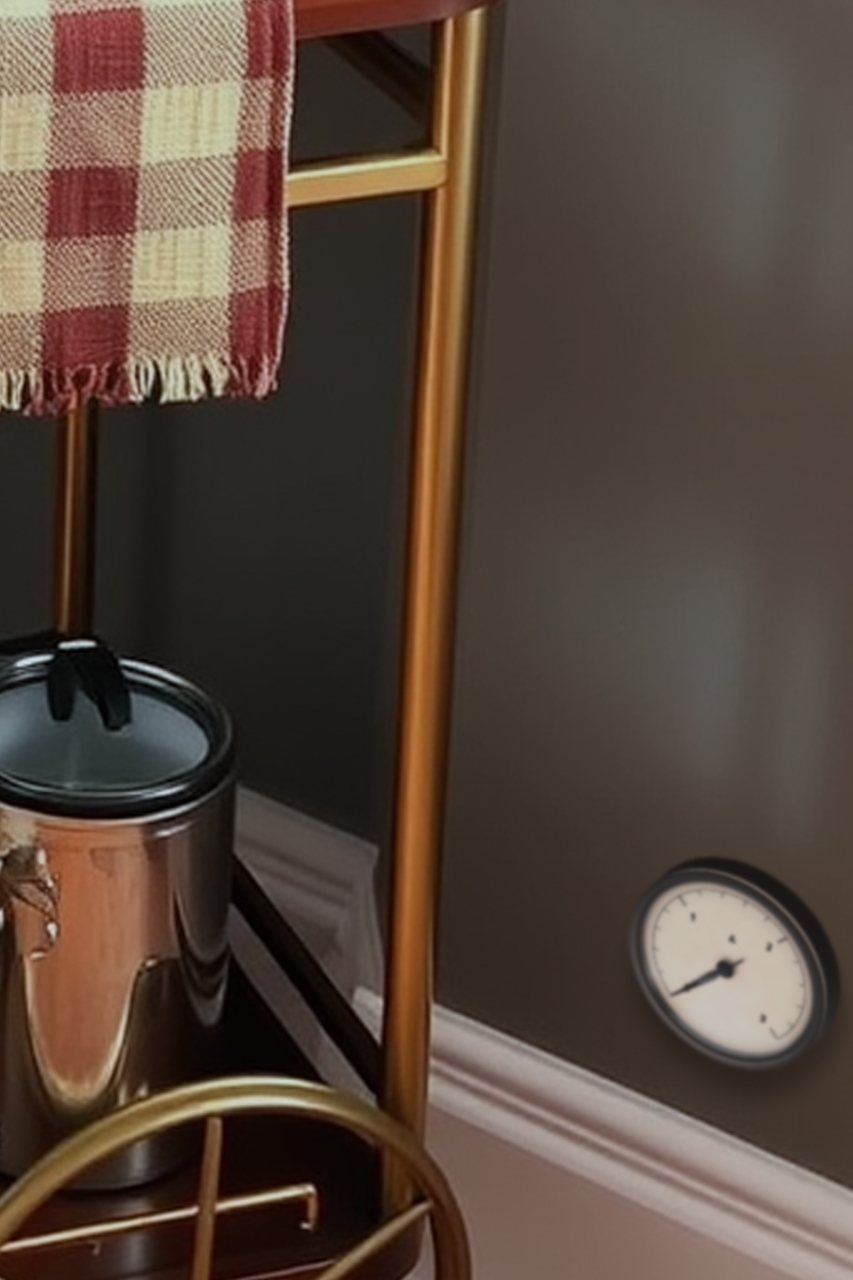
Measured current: 0 A
